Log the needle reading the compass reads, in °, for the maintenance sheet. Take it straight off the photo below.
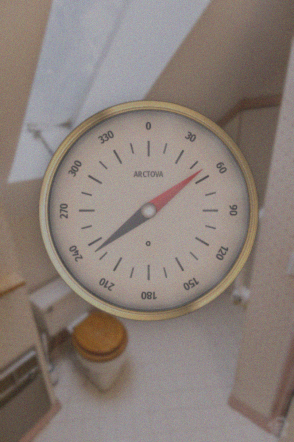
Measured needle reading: 52.5 °
